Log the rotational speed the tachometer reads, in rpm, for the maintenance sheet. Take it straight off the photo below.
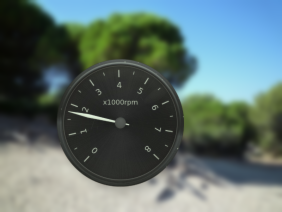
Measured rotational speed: 1750 rpm
